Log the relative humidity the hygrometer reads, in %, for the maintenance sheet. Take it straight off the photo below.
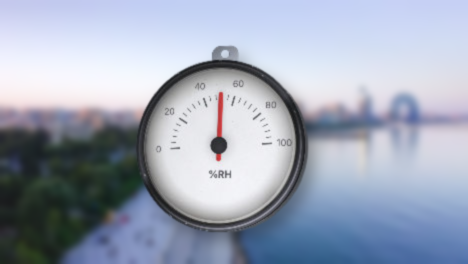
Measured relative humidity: 52 %
